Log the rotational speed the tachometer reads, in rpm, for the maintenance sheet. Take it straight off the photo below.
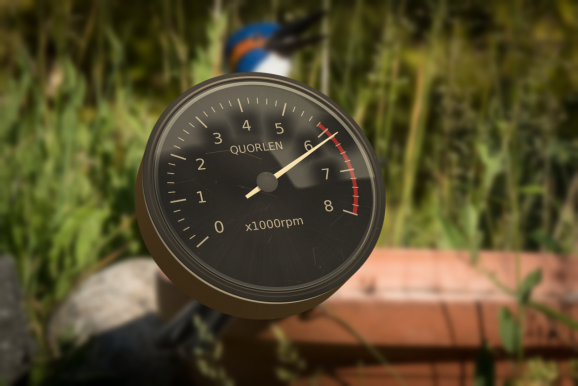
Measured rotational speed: 6200 rpm
